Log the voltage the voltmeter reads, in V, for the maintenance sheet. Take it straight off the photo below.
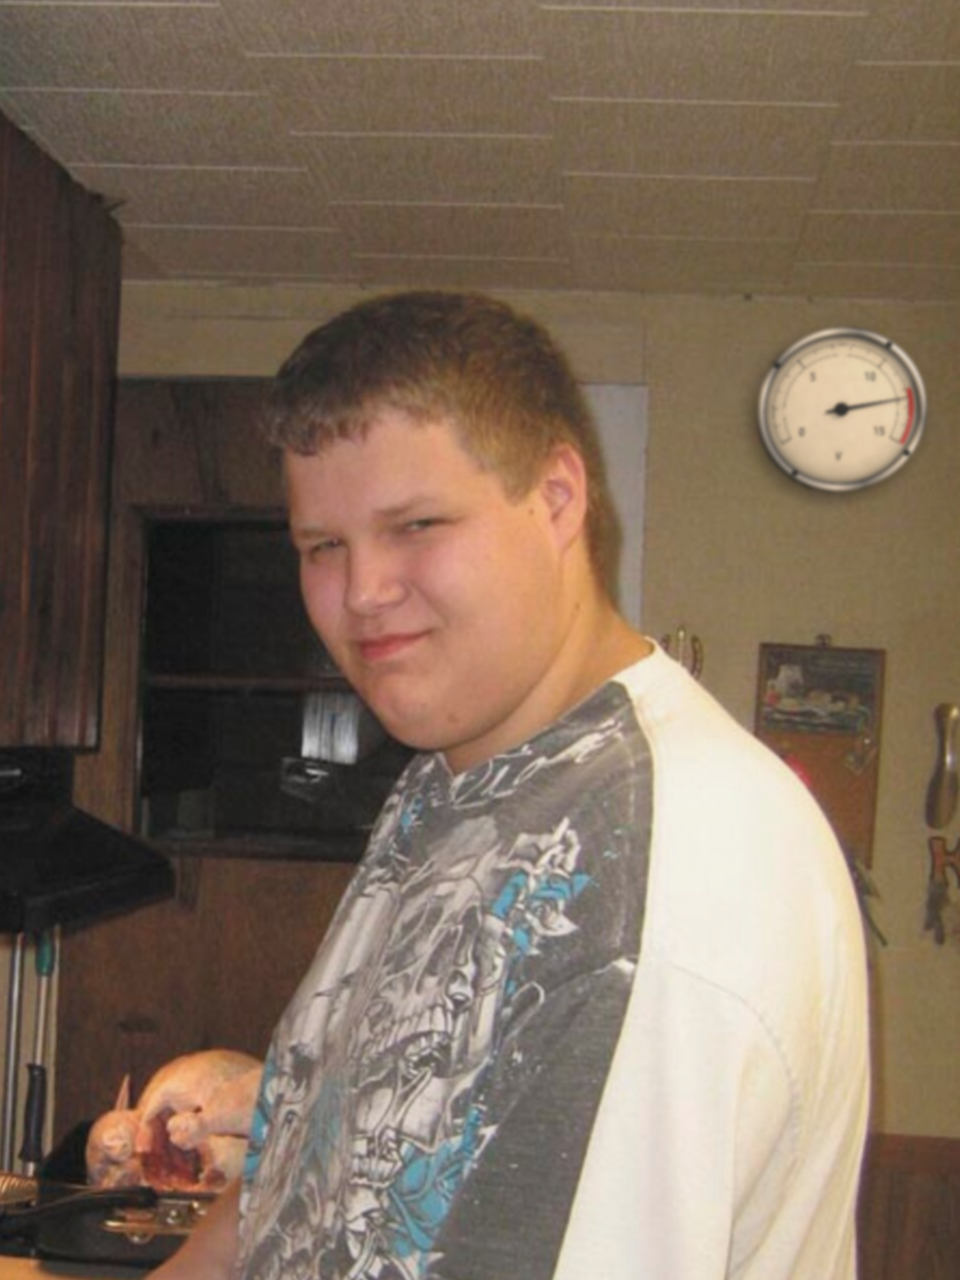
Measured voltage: 12.5 V
